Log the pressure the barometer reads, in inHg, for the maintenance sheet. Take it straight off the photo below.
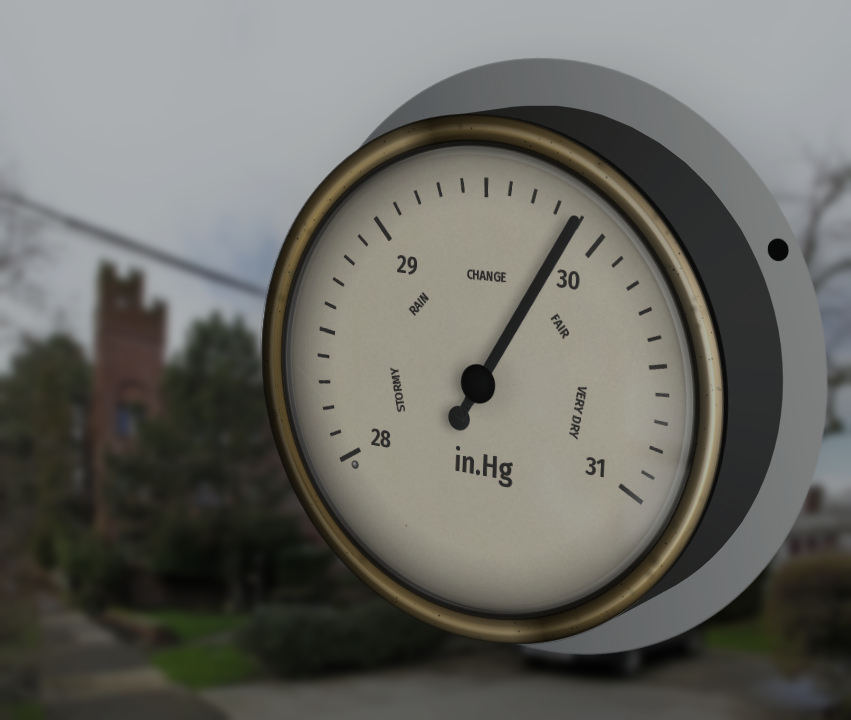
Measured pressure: 29.9 inHg
